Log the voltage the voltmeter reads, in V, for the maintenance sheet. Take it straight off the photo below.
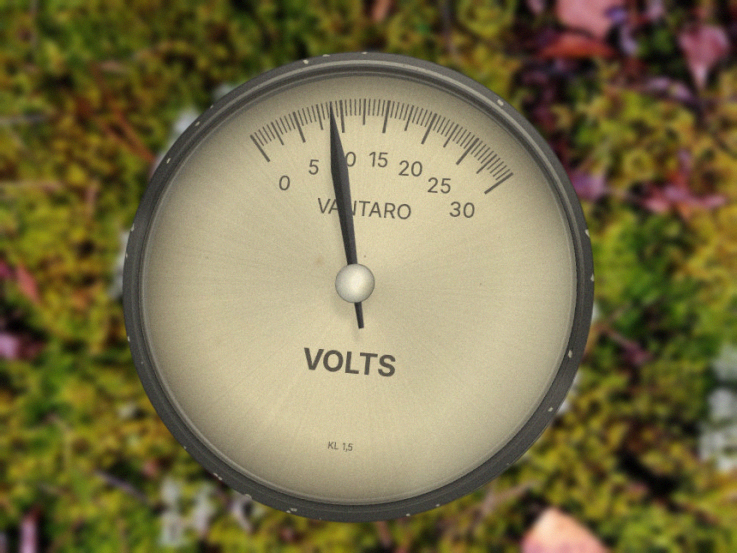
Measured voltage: 9 V
